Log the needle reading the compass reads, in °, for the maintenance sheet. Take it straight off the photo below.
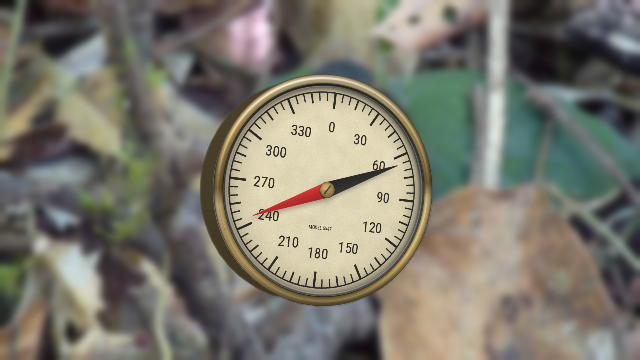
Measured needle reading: 245 °
